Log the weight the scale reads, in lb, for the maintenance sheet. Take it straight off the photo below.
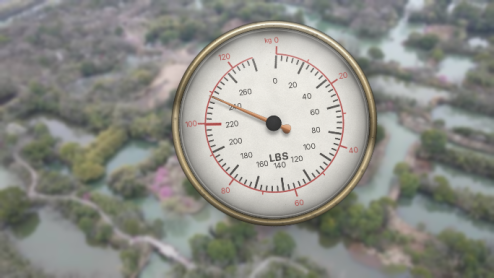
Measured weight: 240 lb
